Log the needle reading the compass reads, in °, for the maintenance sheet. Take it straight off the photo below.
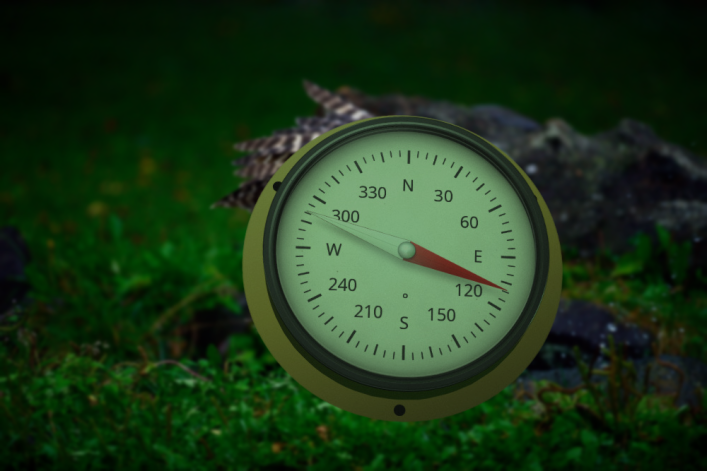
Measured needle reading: 110 °
